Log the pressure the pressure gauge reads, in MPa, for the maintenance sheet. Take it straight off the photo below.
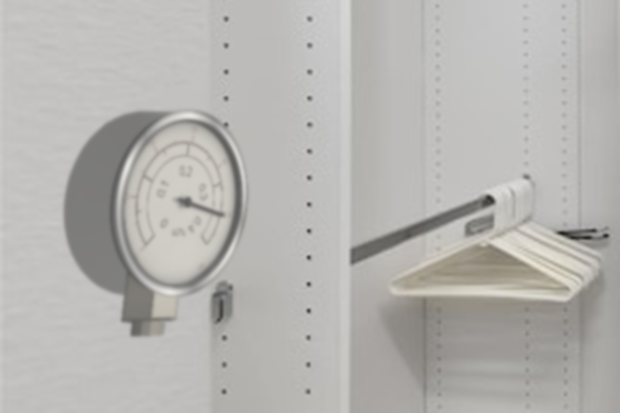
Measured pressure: 0.35 MPa
